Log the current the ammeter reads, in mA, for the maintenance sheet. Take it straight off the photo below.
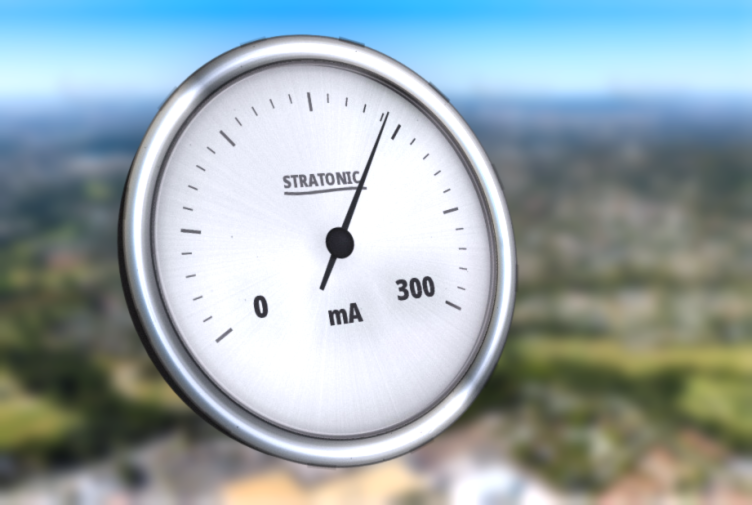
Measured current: 190 mA
